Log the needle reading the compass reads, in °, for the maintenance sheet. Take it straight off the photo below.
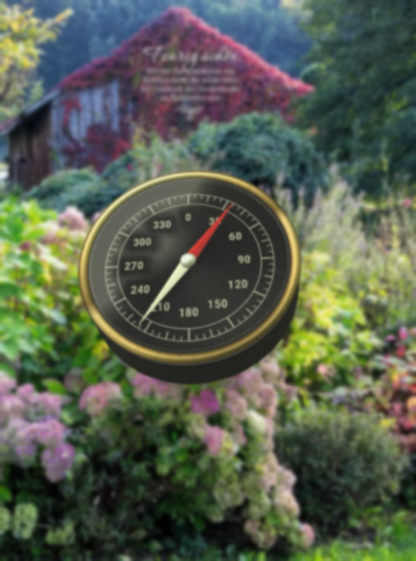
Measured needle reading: 35 °
